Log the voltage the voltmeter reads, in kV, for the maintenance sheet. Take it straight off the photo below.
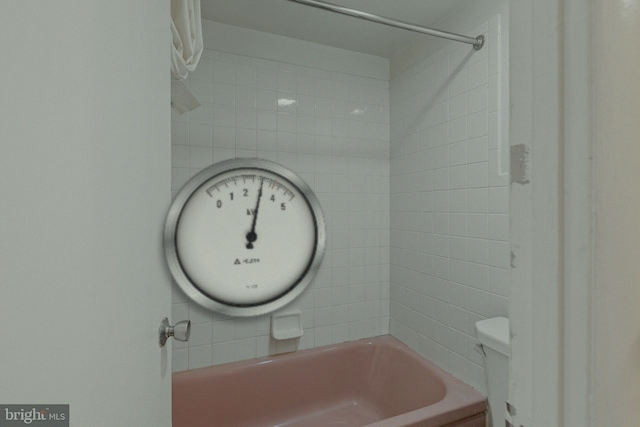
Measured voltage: 3 kV
